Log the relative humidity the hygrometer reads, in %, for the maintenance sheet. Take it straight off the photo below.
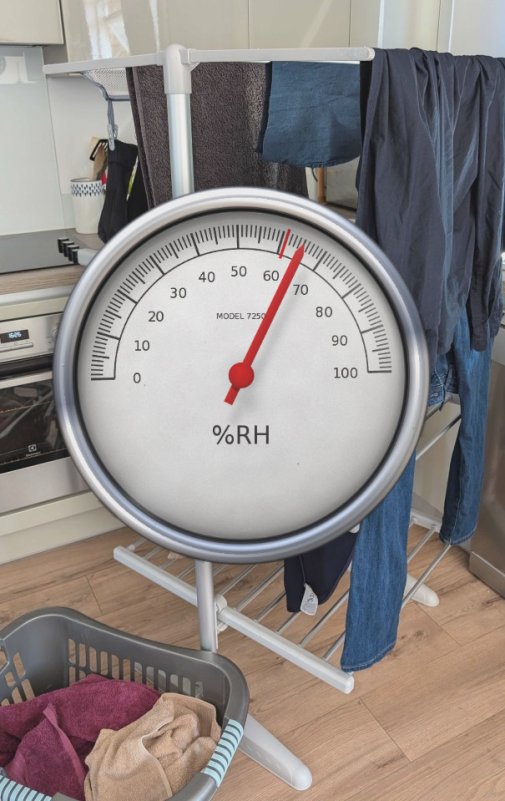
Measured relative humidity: 65 %
